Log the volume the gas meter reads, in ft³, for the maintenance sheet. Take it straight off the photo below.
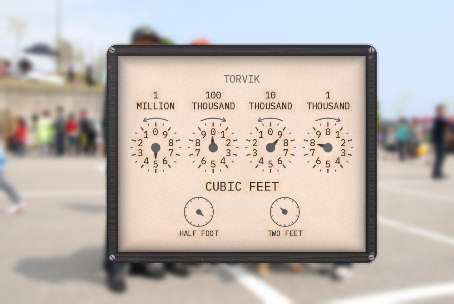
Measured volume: 498800 ft³
